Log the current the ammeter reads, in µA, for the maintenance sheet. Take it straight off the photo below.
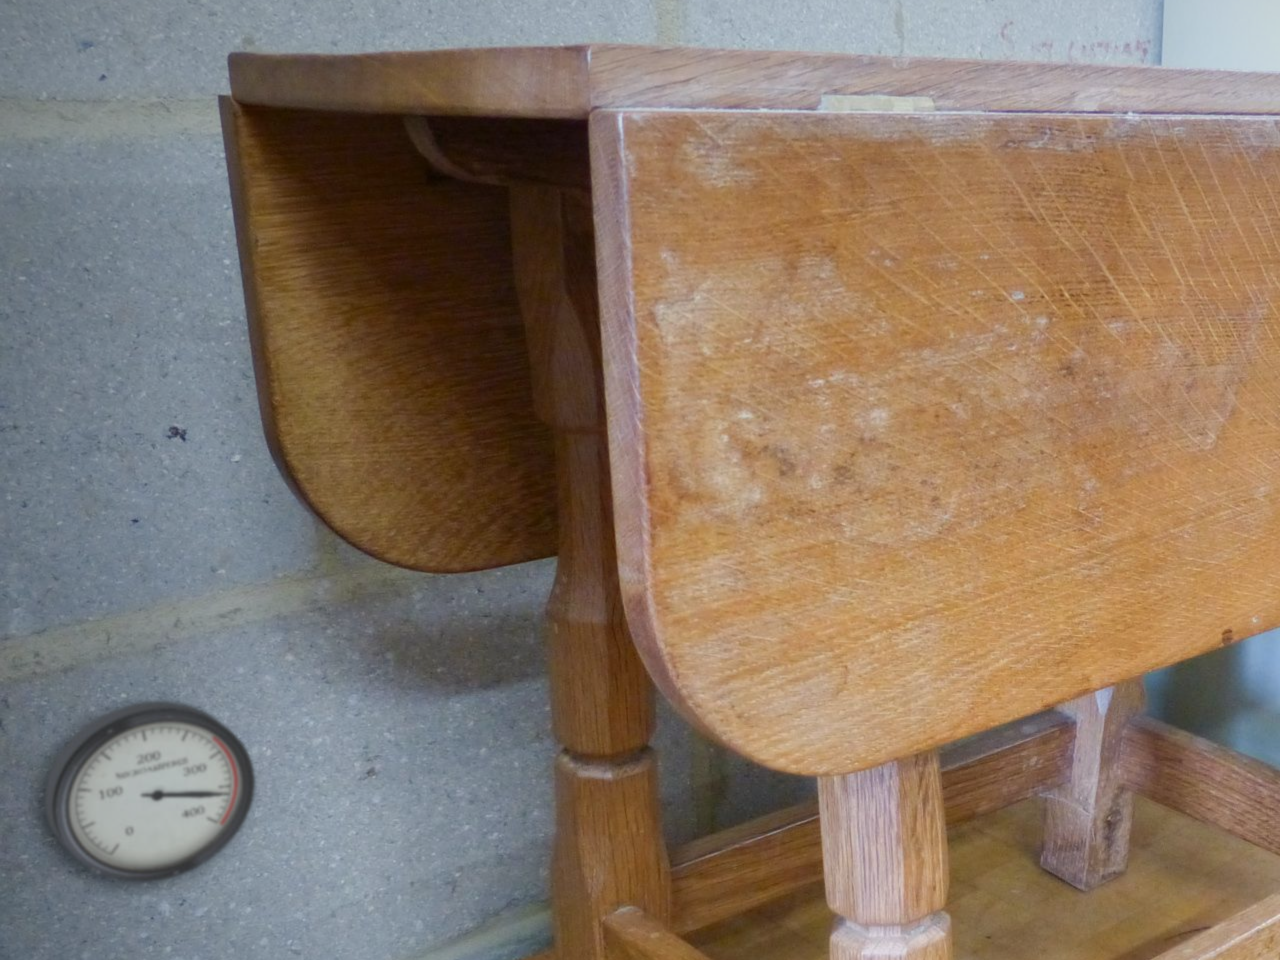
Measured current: 360 µA
